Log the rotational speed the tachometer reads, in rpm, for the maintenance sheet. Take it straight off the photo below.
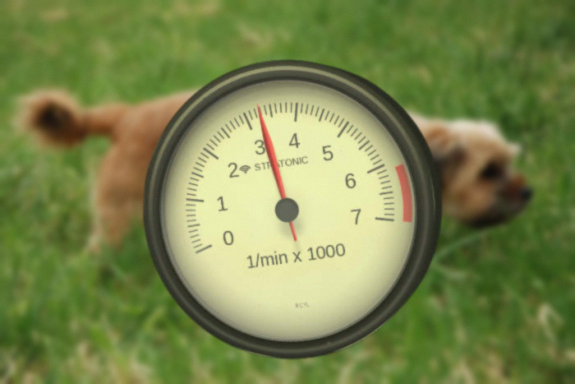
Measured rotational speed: 3300 rpm
